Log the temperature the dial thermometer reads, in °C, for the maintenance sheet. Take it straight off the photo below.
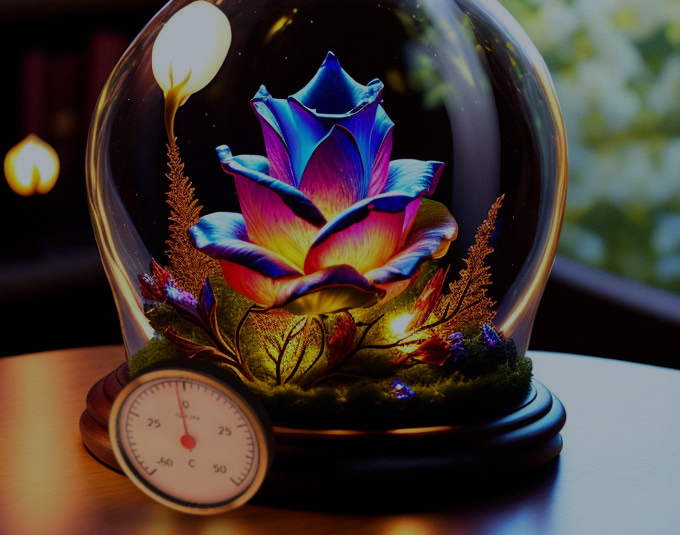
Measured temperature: -2.5 °C
